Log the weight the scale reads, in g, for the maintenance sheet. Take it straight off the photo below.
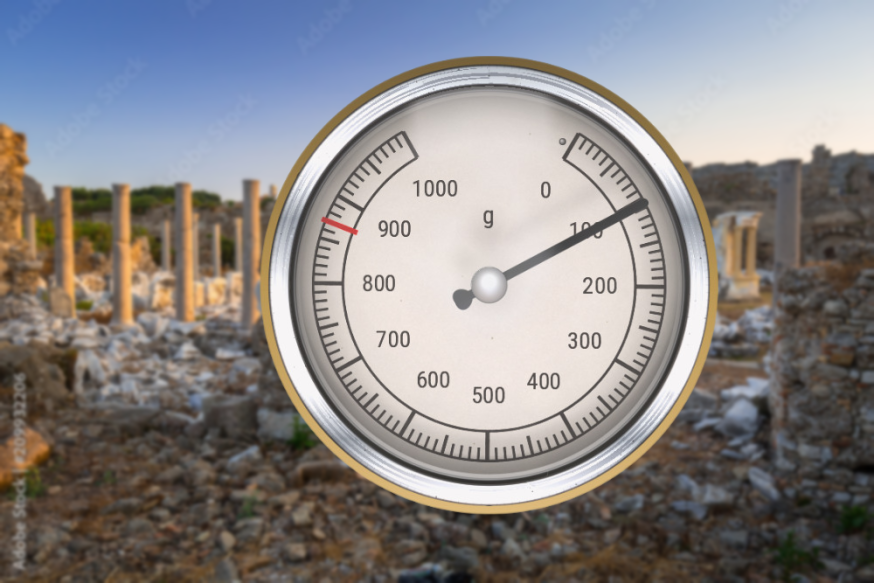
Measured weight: 105 g
